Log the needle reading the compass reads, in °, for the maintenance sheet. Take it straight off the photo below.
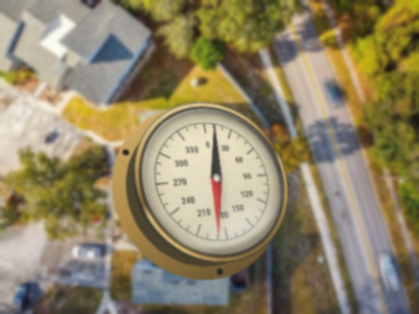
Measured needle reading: 190 °
